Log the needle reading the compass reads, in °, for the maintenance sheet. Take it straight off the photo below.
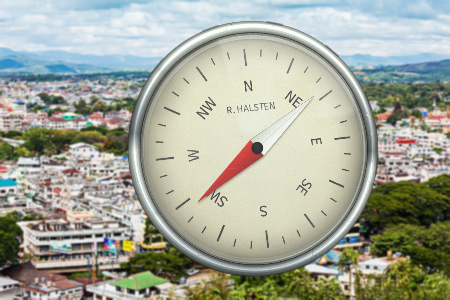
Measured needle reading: 235 °
